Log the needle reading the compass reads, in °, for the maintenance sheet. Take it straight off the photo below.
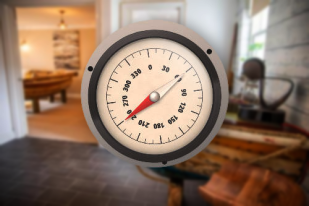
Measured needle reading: 240 °
